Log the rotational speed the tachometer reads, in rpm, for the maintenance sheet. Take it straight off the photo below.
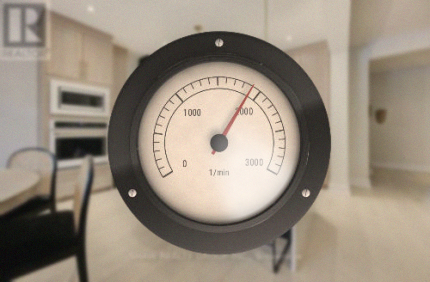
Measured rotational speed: 1900 rpm
